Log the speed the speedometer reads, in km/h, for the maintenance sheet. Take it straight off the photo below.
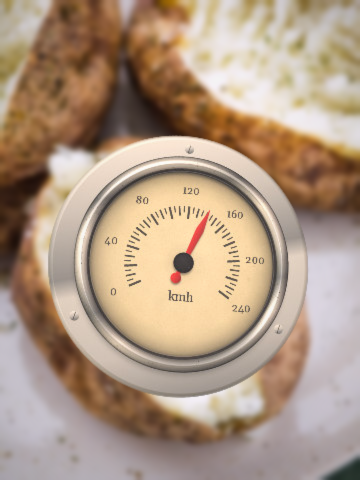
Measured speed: 140 km/h
